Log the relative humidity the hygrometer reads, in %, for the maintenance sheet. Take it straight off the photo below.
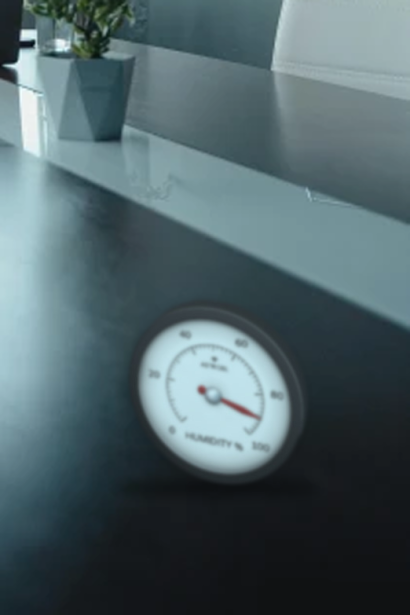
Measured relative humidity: 90 %
